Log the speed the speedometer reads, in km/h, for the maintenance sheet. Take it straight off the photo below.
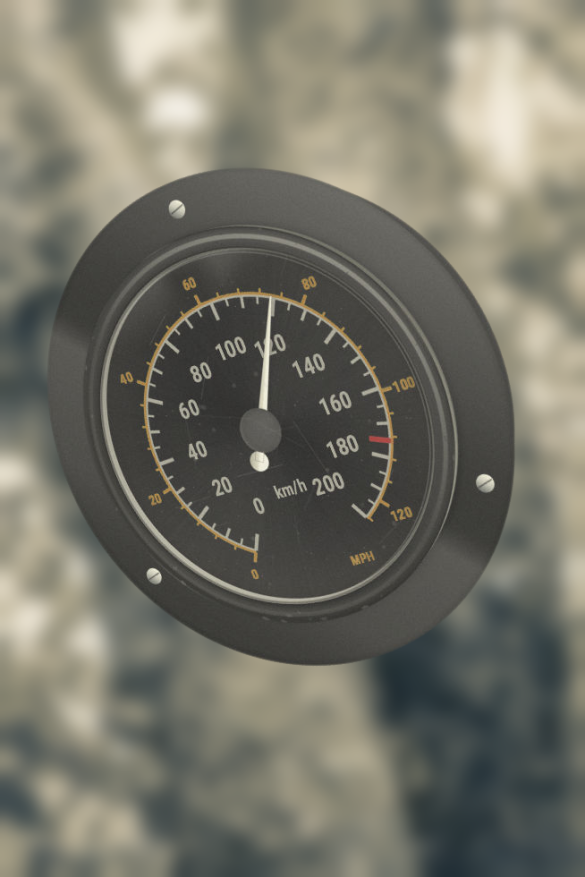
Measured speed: 120 km/h
